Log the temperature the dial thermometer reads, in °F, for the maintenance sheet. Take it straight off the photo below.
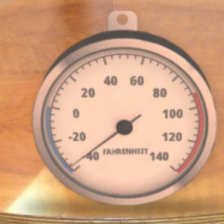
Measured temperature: -36 °F
